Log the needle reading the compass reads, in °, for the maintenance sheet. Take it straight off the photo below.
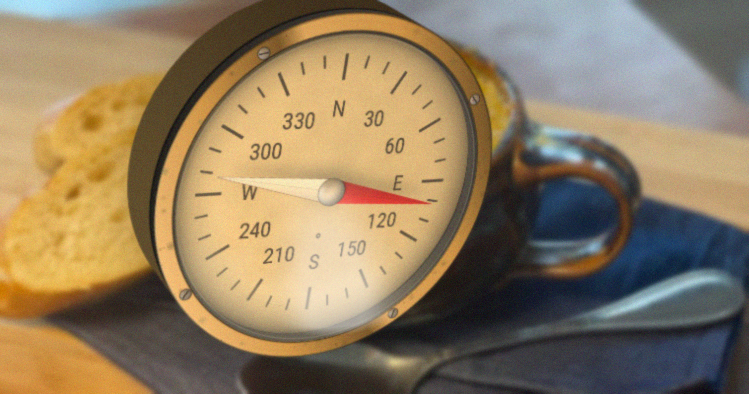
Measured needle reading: 100 °
